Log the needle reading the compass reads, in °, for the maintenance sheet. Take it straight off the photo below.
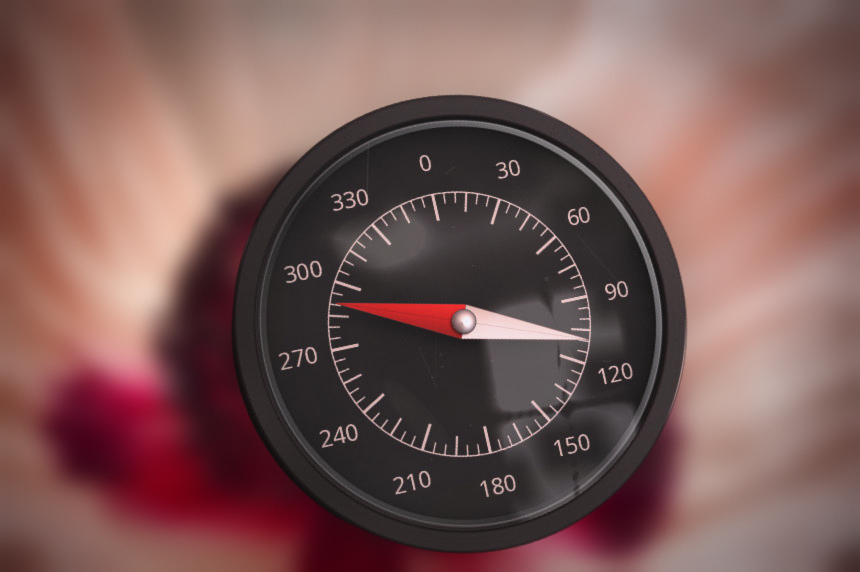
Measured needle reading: 290 °
